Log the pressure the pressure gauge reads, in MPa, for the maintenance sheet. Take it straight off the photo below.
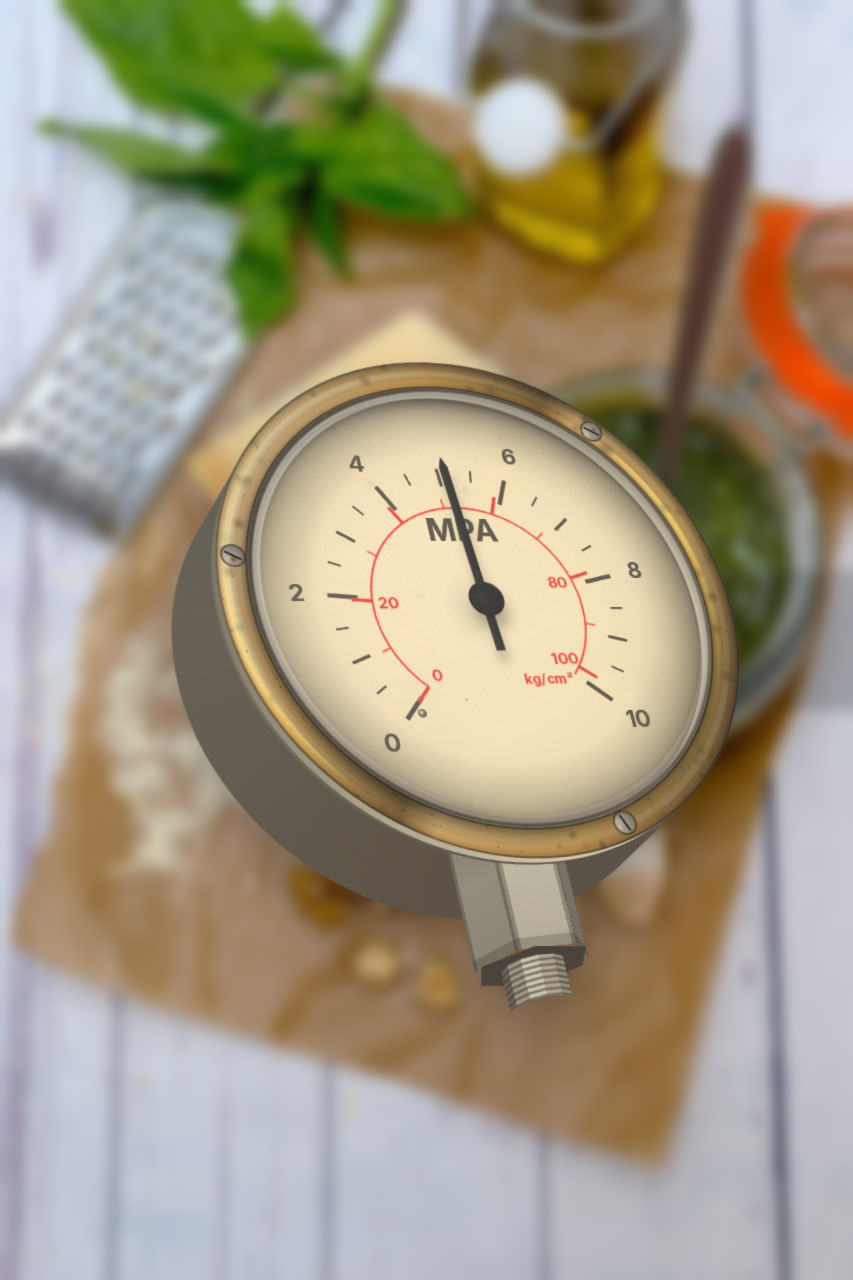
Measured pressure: 5 MPa
